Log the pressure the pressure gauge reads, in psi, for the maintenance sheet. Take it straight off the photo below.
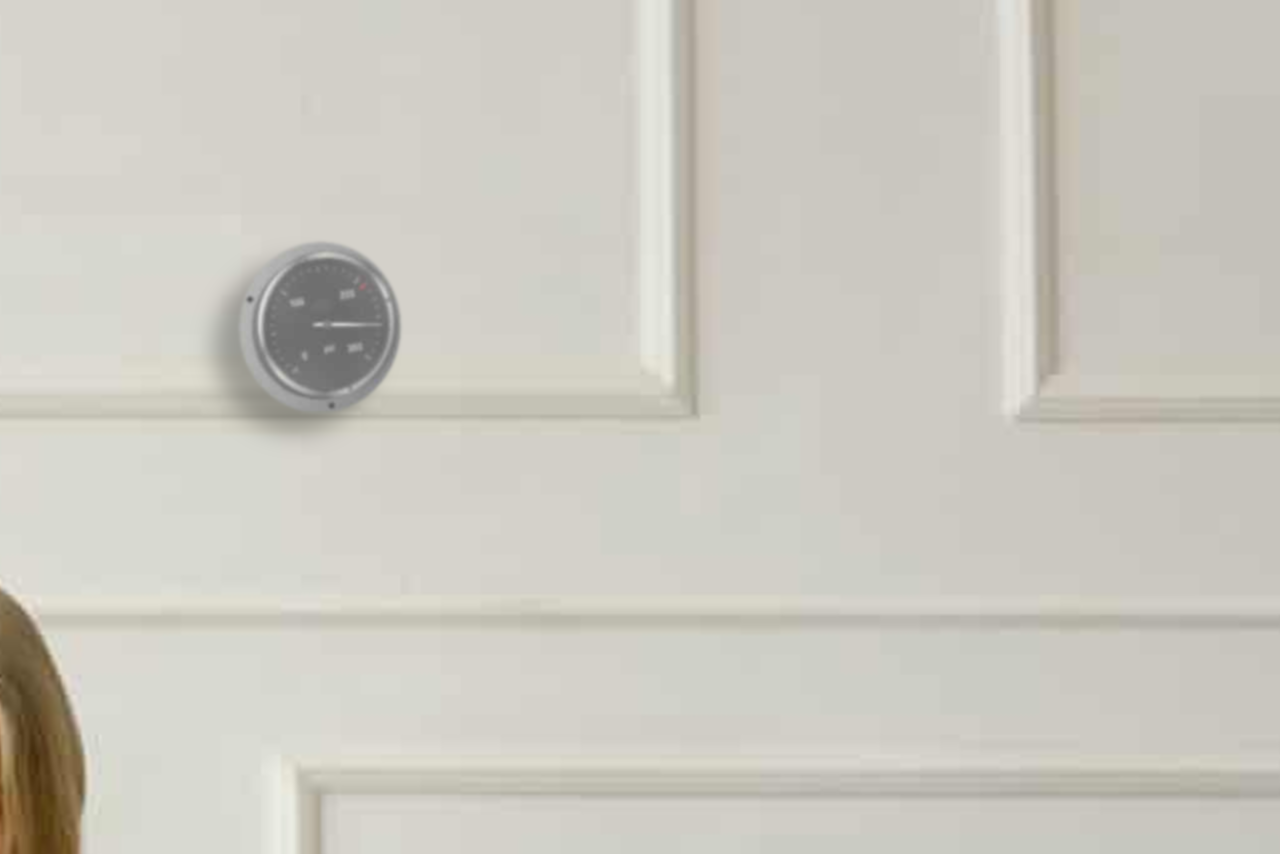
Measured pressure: 260 psi
